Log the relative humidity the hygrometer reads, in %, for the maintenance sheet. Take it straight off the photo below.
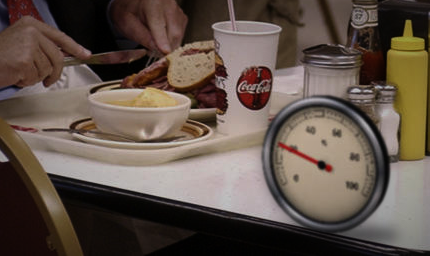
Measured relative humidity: 20 %
